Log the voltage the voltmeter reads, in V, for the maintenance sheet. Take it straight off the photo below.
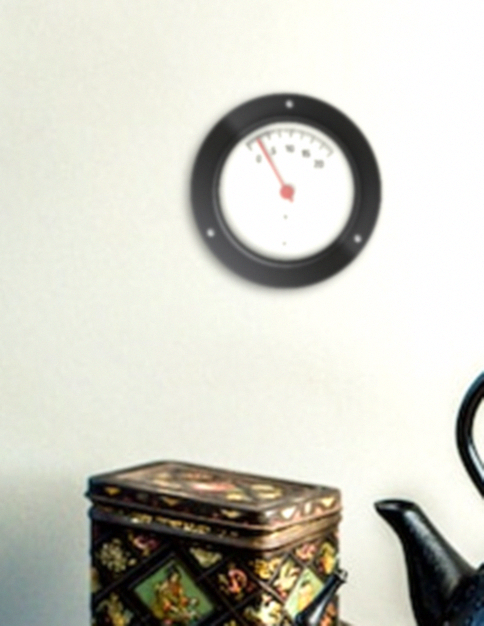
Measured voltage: 2.5 V
